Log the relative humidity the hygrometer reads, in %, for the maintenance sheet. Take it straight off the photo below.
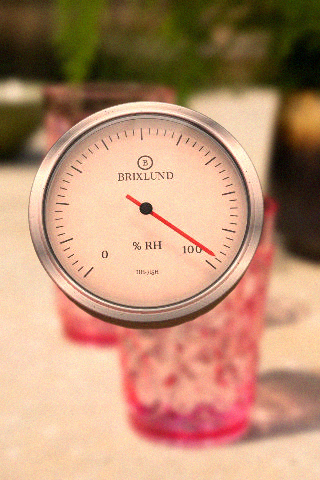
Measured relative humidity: 98 %
